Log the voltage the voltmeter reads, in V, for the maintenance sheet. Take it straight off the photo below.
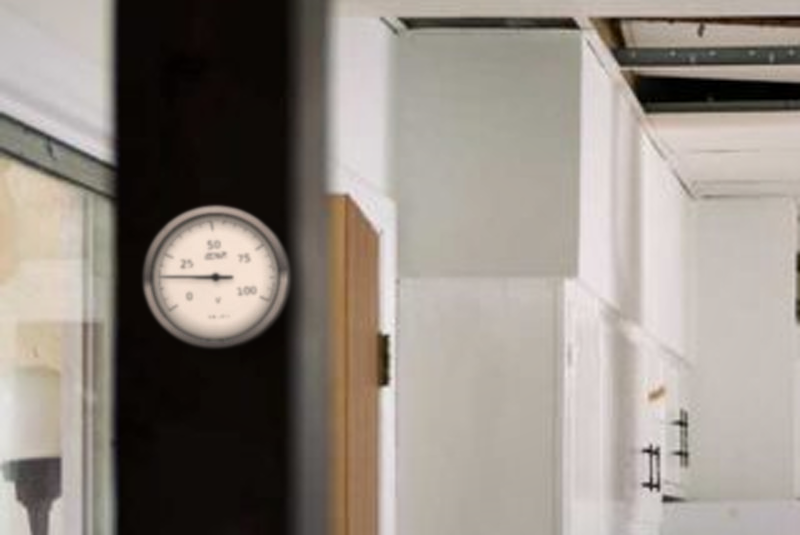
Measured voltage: 15 V
